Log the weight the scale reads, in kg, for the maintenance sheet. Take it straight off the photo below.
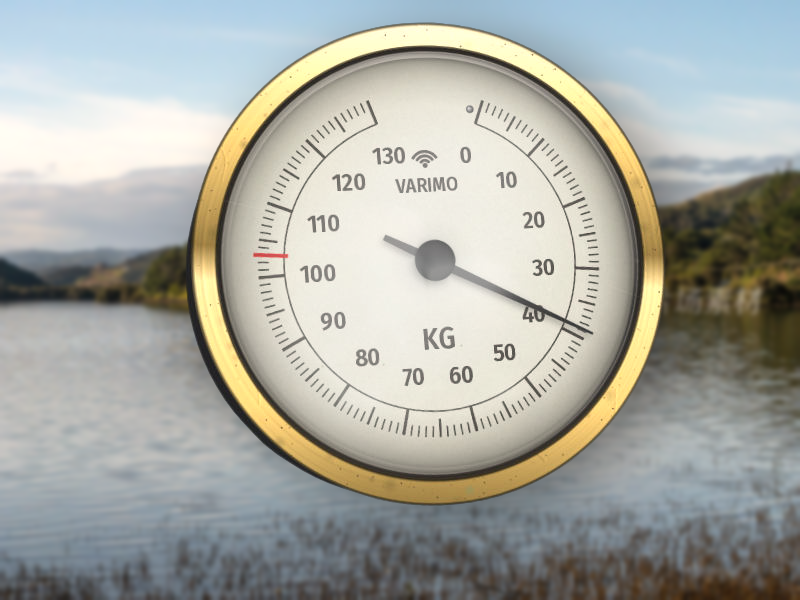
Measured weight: 39 kg
